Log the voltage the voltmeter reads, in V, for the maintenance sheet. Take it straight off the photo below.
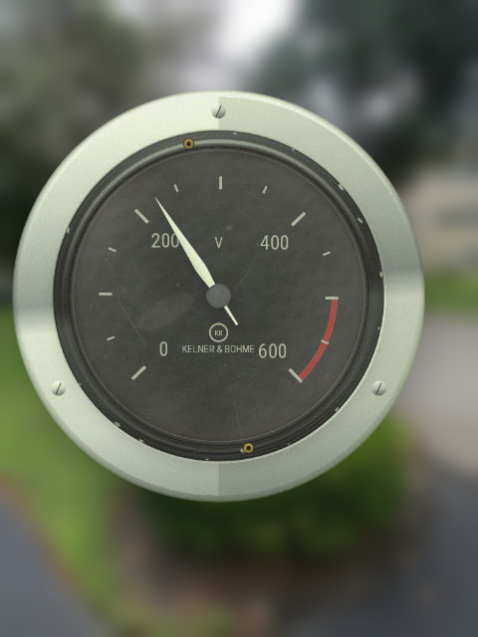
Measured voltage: 225 V
